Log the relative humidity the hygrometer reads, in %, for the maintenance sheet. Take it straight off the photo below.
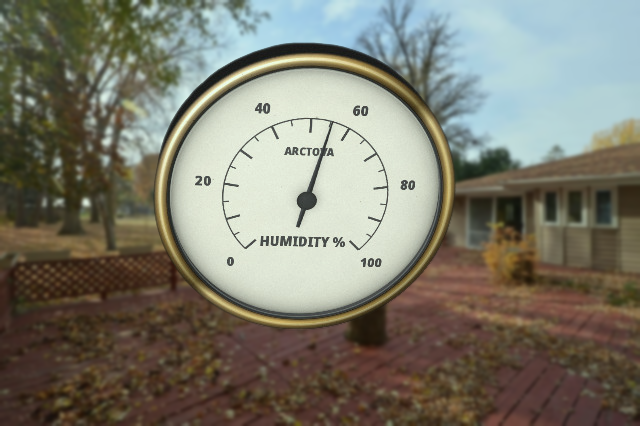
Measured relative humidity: 55 %
